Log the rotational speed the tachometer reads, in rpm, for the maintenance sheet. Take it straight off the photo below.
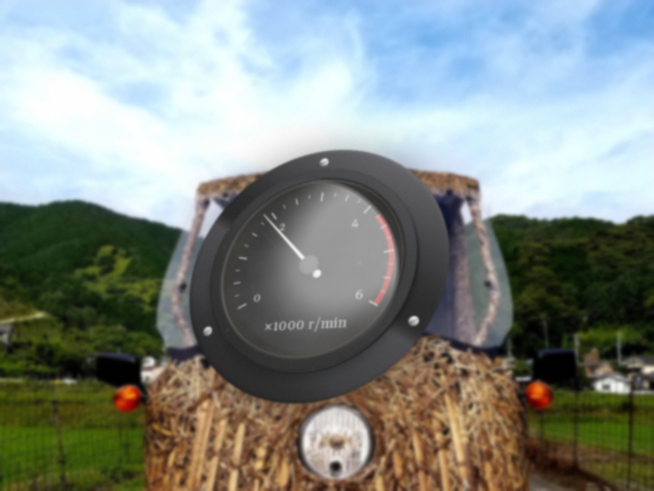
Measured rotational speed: 1875 rpm
